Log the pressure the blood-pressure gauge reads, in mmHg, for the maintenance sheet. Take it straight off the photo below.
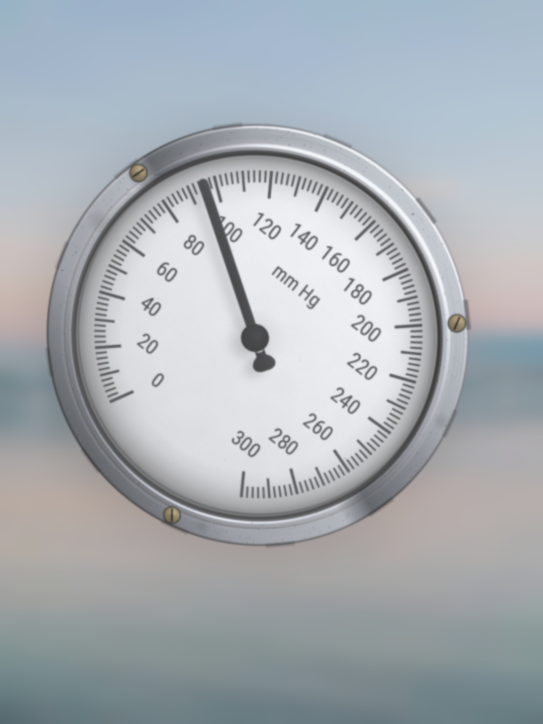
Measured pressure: 96 mmHg
